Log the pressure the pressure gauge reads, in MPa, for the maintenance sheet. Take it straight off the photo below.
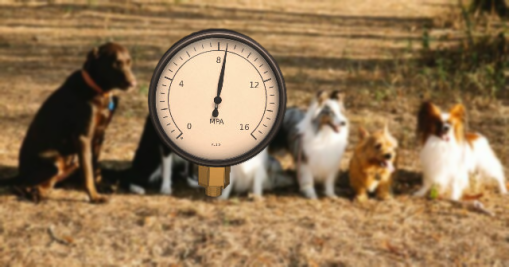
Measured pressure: 8.5 MPa
